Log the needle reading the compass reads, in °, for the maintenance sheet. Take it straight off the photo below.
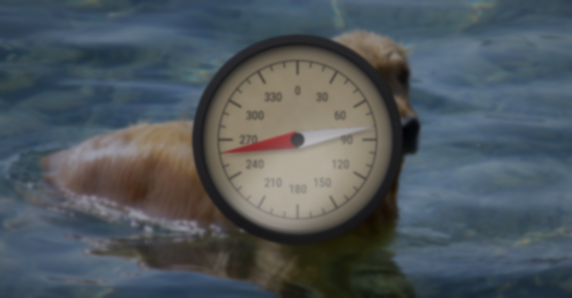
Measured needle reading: 260 °
